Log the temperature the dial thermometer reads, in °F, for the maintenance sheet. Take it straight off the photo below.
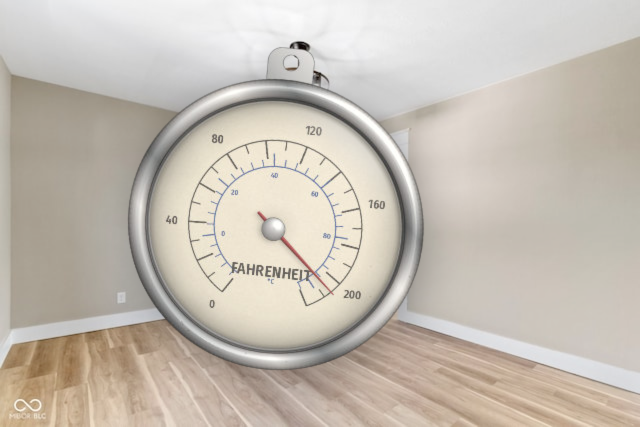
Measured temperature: 205 °F
